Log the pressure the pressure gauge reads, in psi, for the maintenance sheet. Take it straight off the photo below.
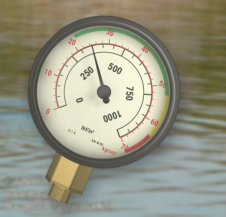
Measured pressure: 350 psi
